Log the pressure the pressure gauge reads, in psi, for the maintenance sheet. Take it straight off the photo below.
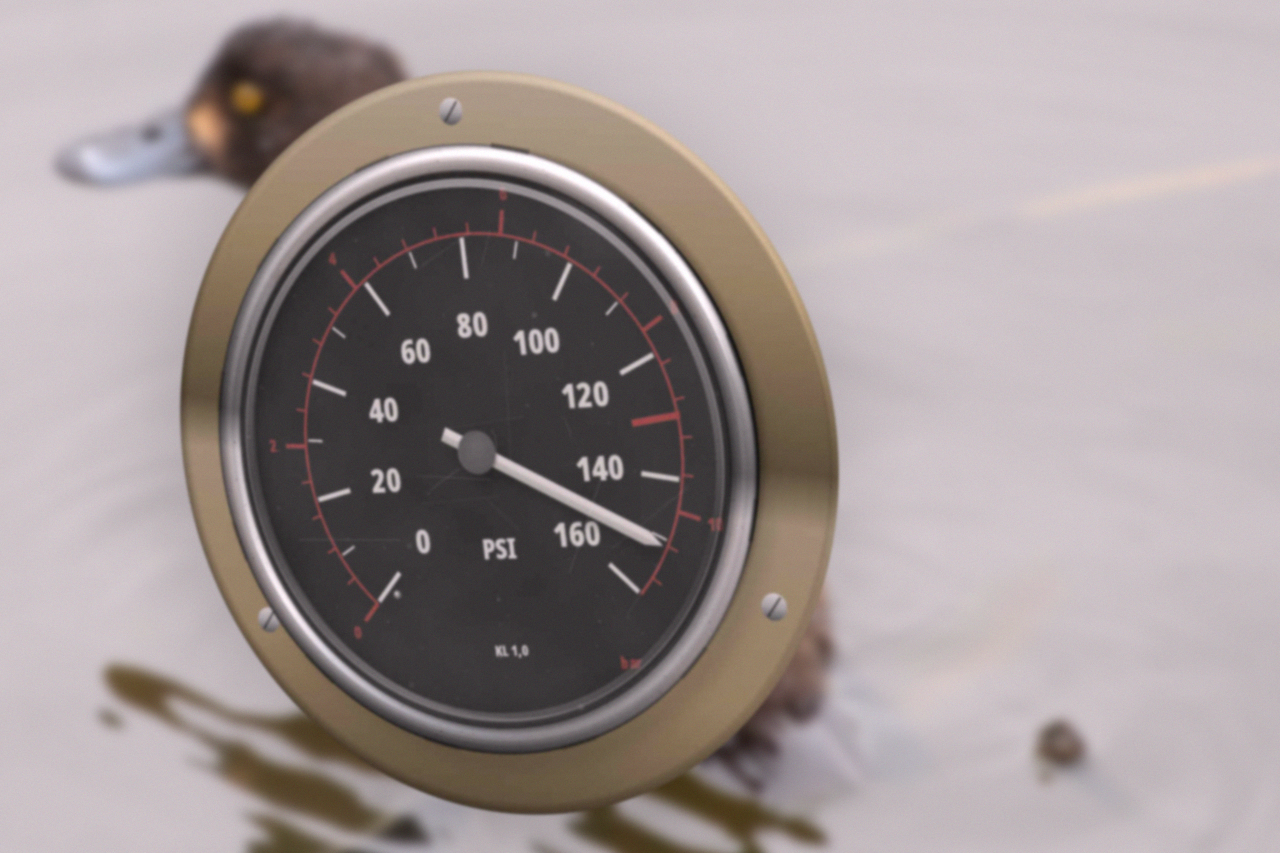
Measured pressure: 150 psi
